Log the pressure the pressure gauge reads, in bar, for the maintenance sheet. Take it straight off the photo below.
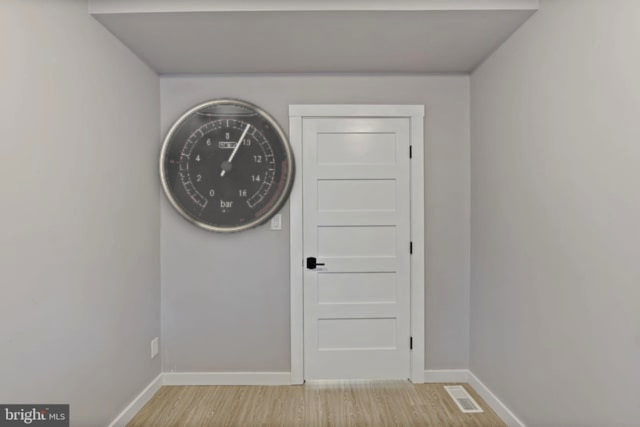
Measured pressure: 9.5 bar
